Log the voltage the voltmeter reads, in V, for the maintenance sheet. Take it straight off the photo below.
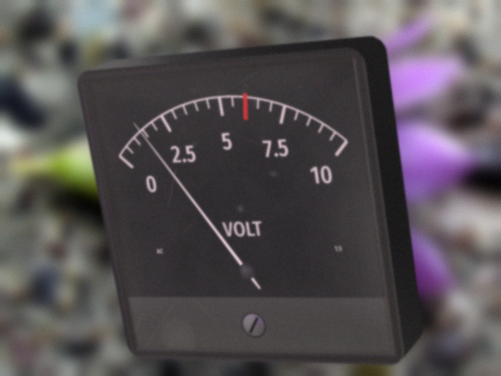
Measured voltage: 1.5 V
